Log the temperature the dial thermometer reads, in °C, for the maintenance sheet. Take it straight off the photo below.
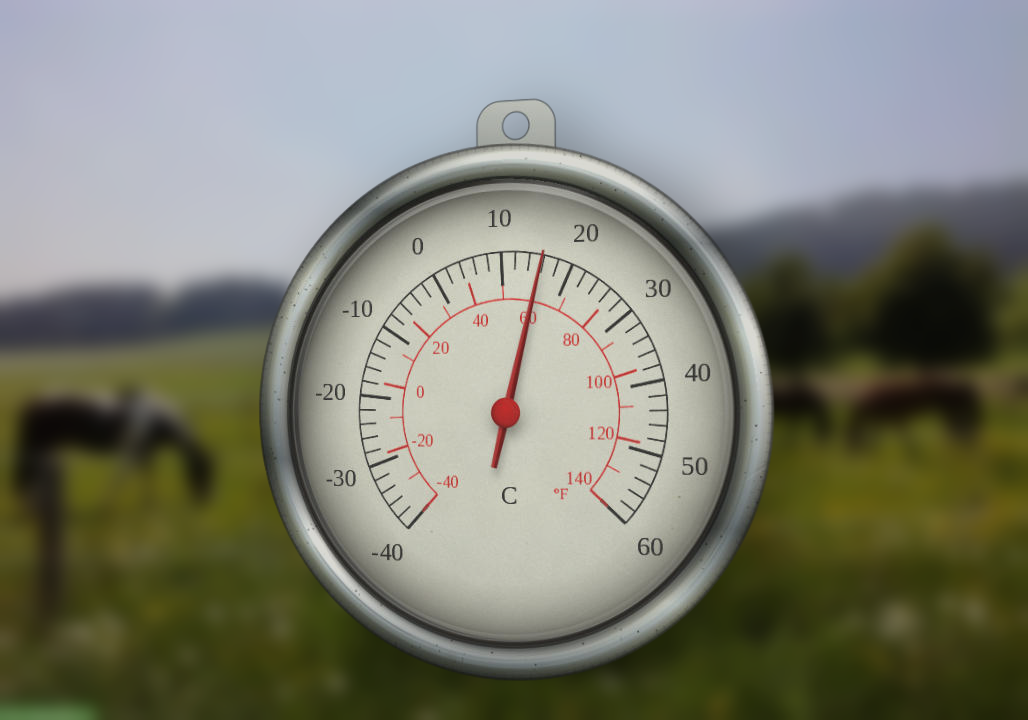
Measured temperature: 16 °C
